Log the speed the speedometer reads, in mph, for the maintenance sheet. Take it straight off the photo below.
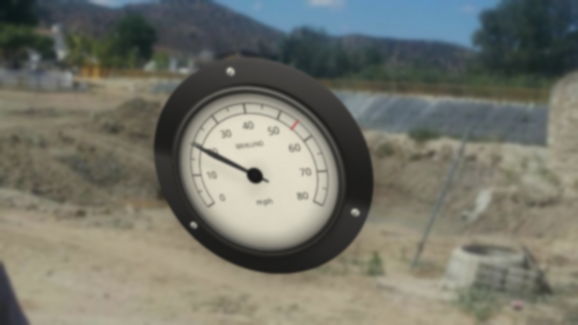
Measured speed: 20 mph
